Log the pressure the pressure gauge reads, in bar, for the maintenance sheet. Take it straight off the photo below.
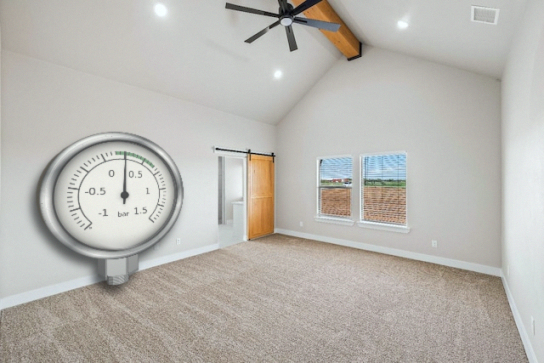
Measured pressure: 0.25 bar
